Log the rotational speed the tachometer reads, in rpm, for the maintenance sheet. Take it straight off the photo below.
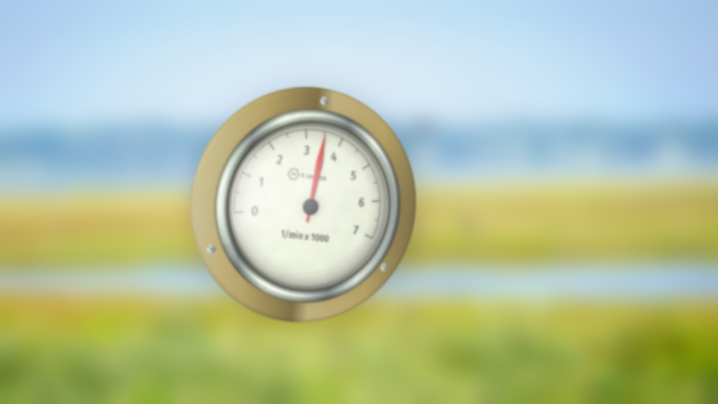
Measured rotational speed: 3500 rpm
